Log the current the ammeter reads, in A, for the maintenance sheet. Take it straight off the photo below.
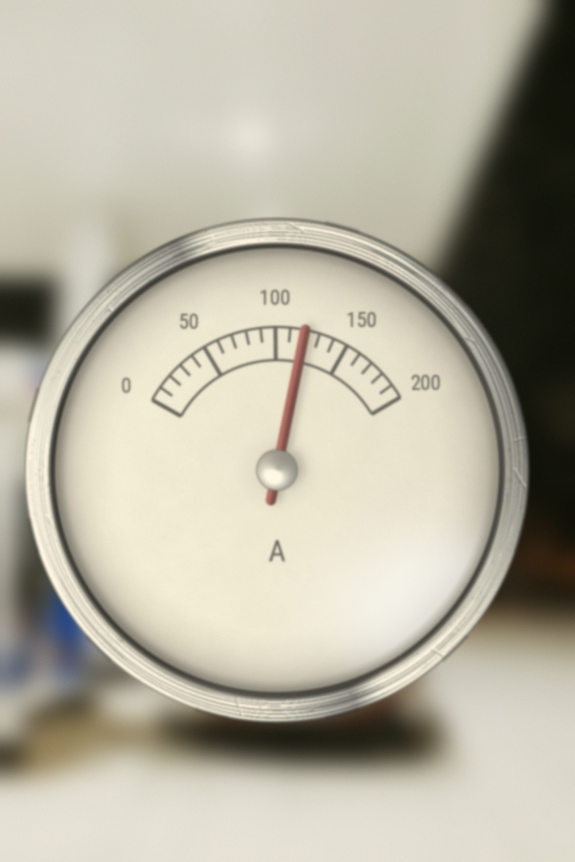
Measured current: 120 A
